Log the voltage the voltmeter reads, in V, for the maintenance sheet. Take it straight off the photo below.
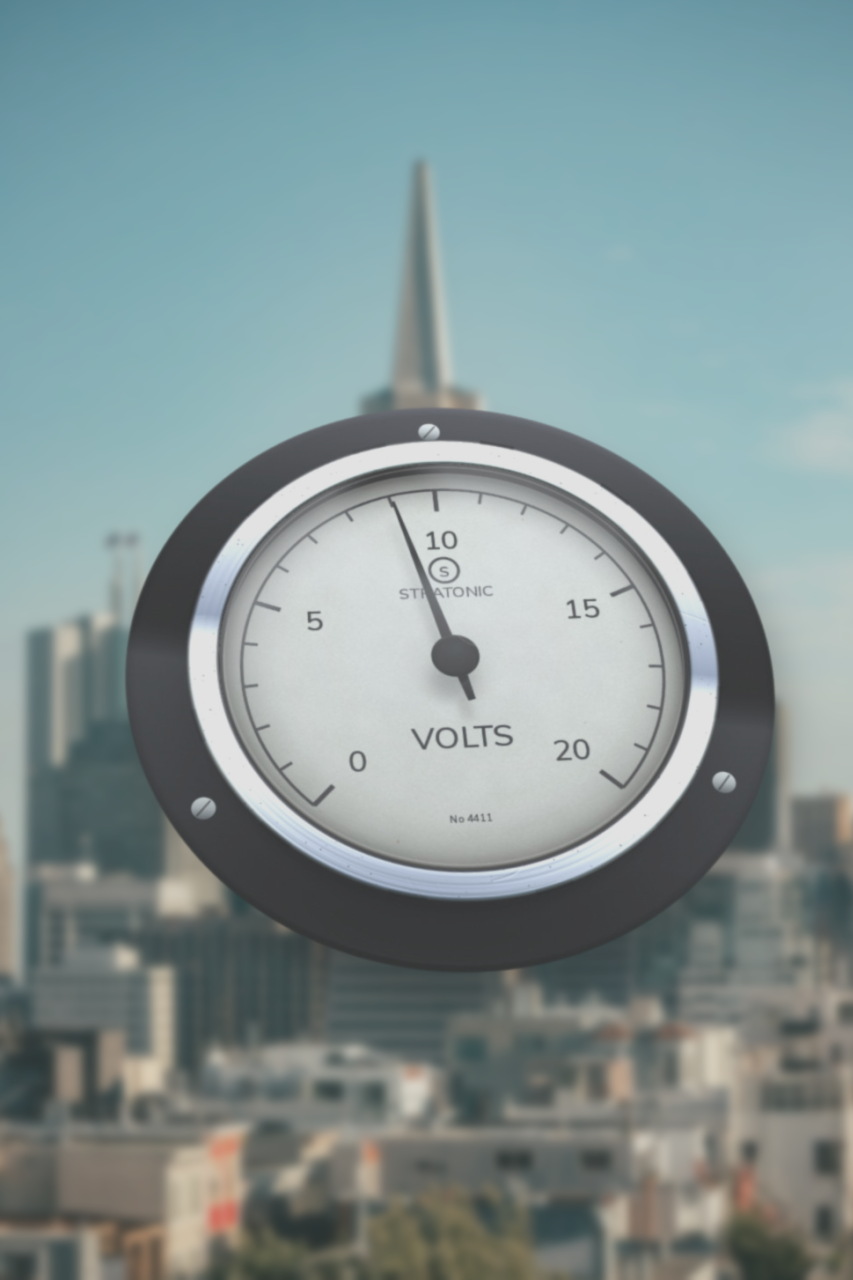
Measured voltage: 9 V
